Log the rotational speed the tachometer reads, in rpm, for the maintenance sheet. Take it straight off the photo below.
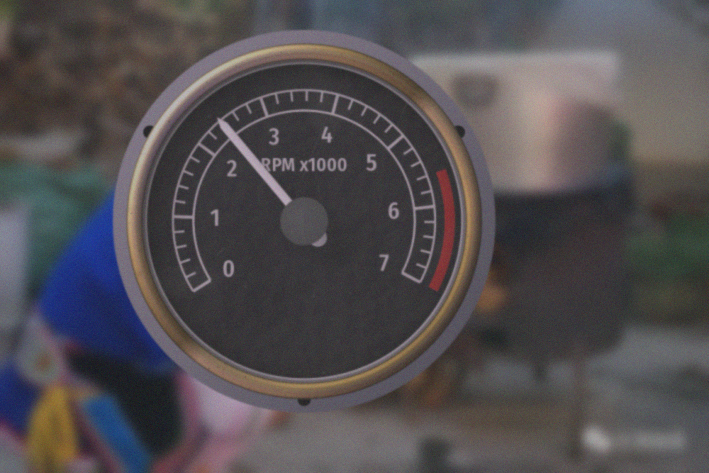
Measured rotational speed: 2400 rpm
